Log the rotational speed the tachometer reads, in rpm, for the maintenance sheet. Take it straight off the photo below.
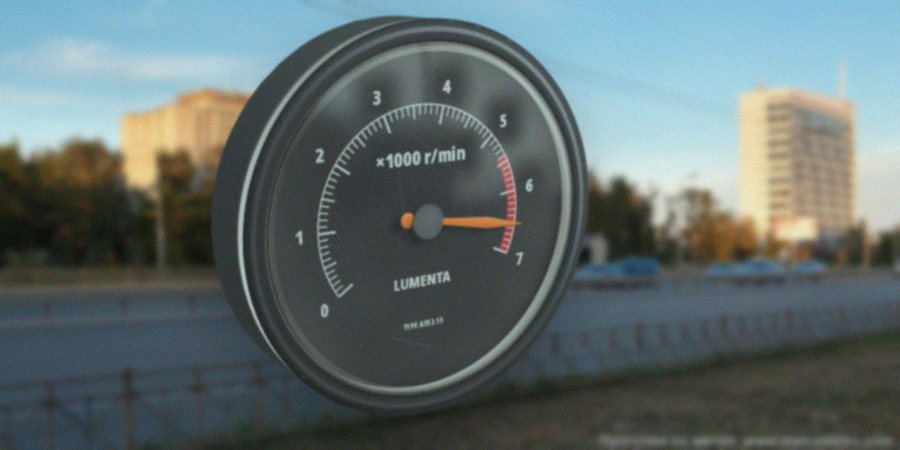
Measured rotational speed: 6500 rpm
